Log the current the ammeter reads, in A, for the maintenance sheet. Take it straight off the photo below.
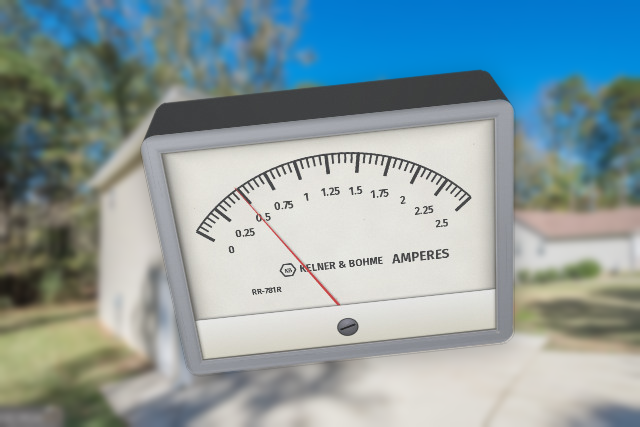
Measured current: 0.5 A
